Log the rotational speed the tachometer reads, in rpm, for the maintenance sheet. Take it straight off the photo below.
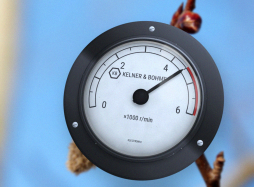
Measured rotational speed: 4500 rpm
